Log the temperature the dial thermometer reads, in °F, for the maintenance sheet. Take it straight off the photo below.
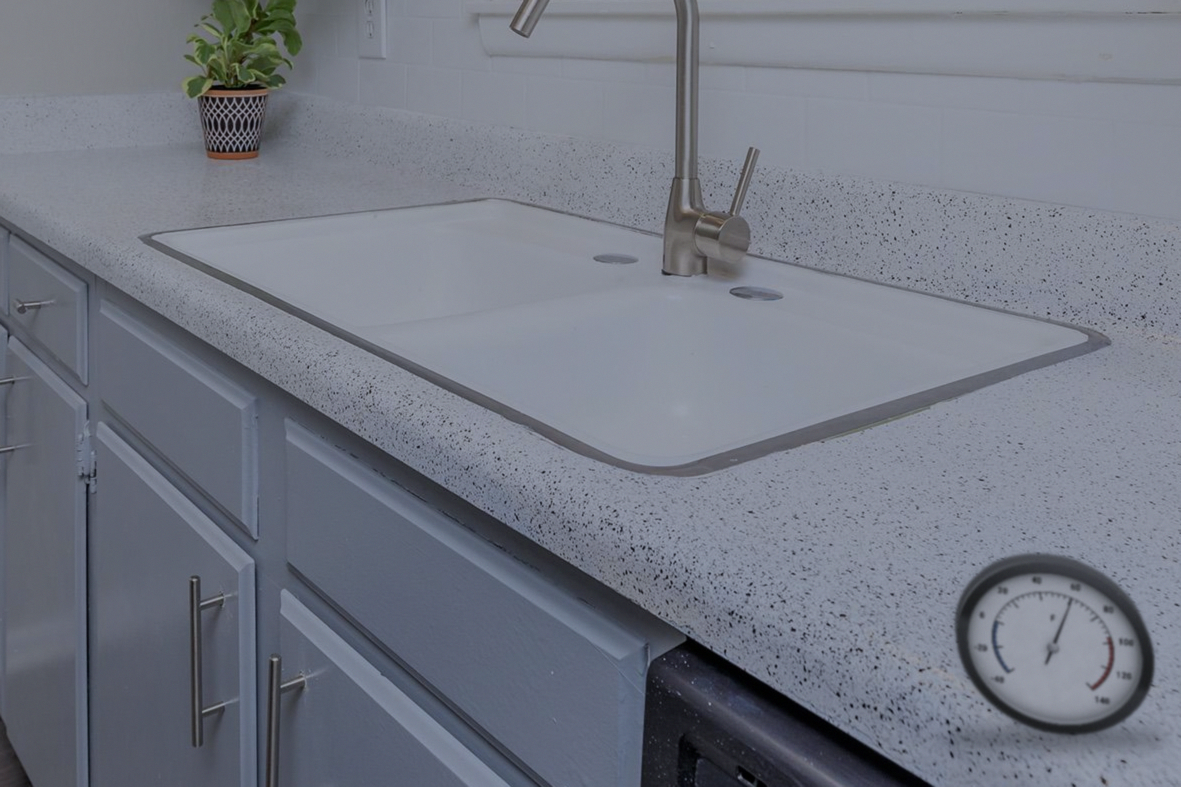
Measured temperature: 60 °F
